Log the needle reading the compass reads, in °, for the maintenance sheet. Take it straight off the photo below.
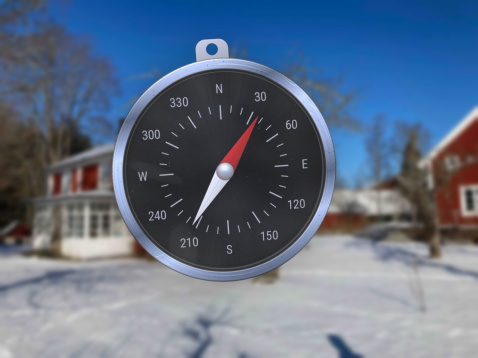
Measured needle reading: 35 °
